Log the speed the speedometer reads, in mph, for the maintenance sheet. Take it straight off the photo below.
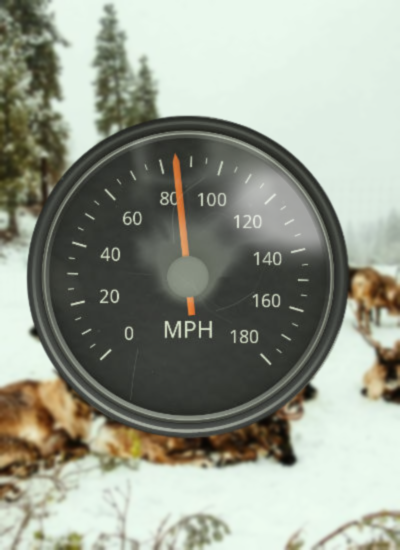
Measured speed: 85 mph
